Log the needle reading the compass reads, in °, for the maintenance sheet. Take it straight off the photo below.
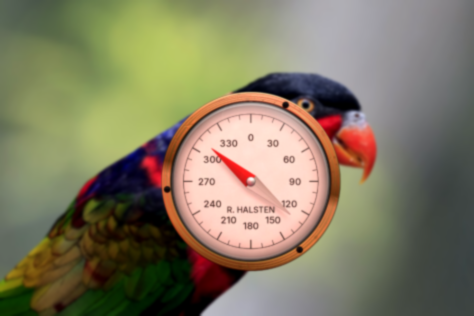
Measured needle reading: 310 °
